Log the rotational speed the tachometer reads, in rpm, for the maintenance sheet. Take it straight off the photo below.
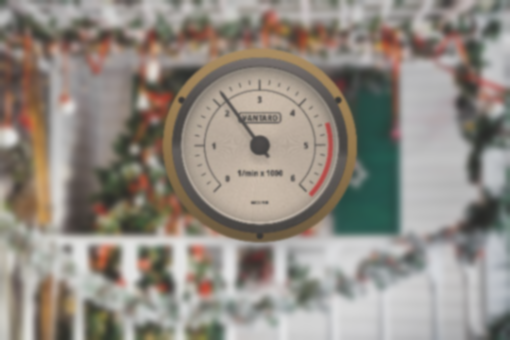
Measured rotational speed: 2200 rpm
